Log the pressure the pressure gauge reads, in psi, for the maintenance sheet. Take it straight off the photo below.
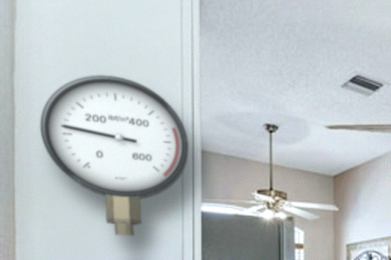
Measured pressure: 120 psi
